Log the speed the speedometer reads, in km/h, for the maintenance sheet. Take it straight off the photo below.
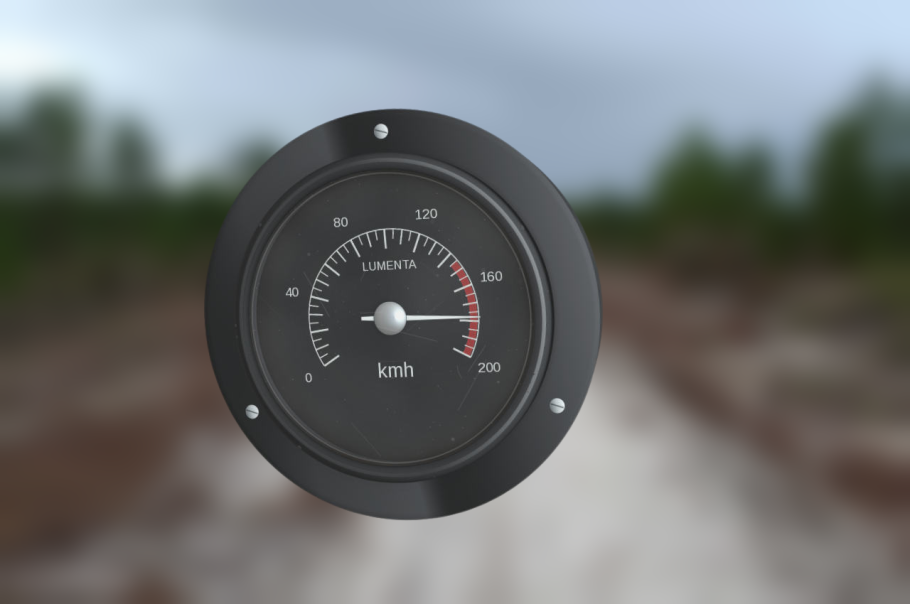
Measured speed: 177.5 km/h
